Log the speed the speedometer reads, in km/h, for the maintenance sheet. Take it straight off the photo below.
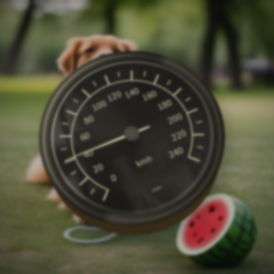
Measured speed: 40 km/h
